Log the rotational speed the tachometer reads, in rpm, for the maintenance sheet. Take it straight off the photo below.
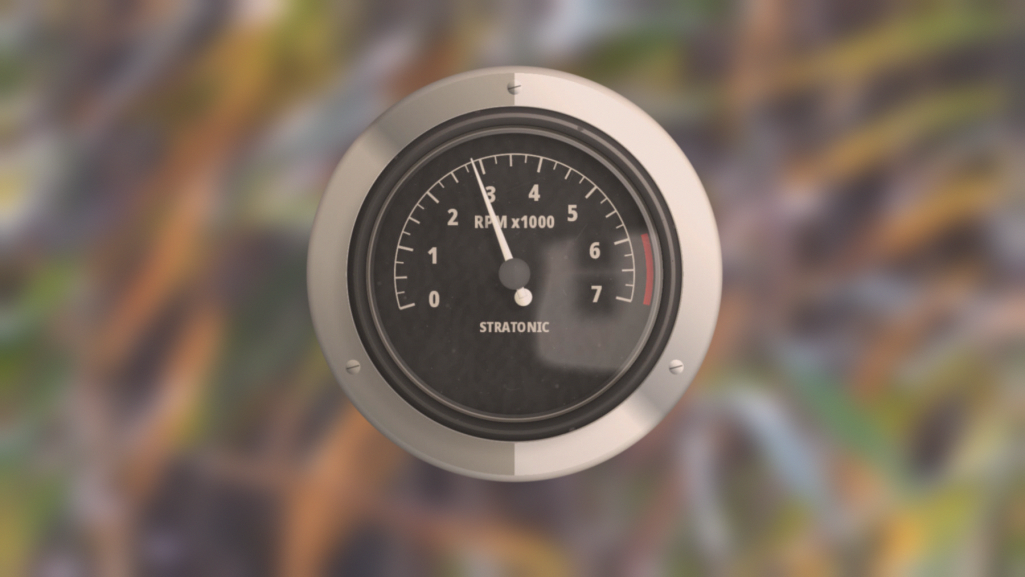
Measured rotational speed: 2875 rpm
